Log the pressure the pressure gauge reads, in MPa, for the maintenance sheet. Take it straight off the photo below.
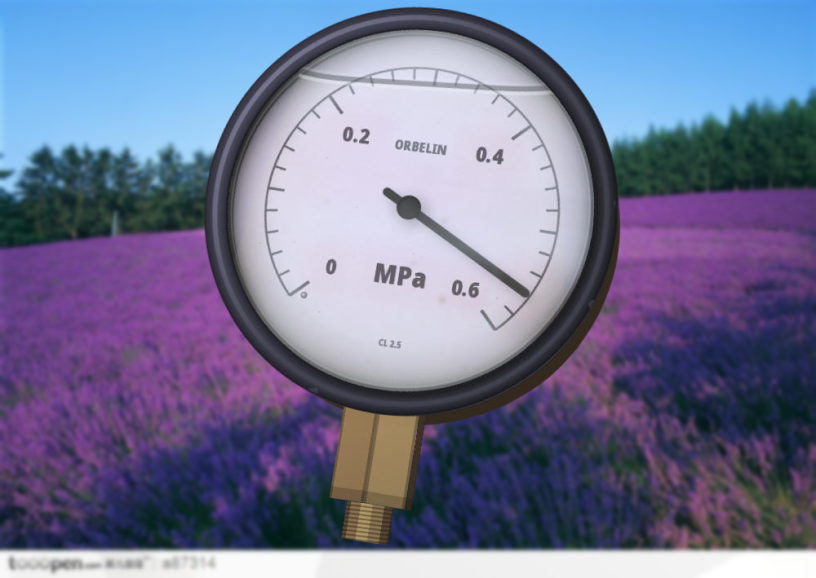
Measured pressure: 0.56 MPa
